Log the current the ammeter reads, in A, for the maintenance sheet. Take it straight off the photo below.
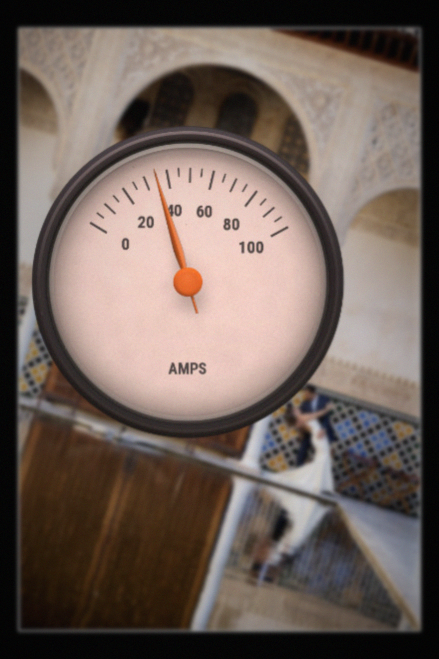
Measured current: 35 A
